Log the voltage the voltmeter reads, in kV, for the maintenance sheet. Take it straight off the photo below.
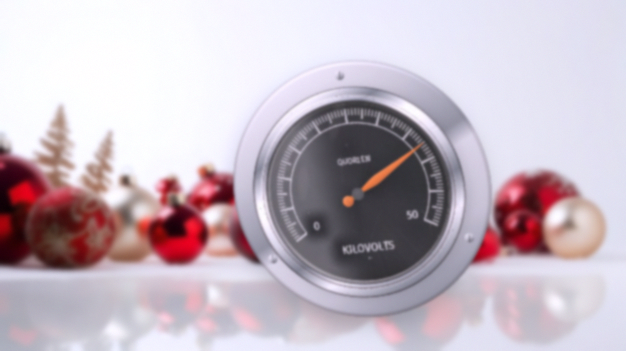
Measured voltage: 37.5 kV
